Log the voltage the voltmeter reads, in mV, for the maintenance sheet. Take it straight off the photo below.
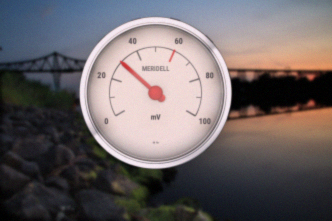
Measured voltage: 30 mV
